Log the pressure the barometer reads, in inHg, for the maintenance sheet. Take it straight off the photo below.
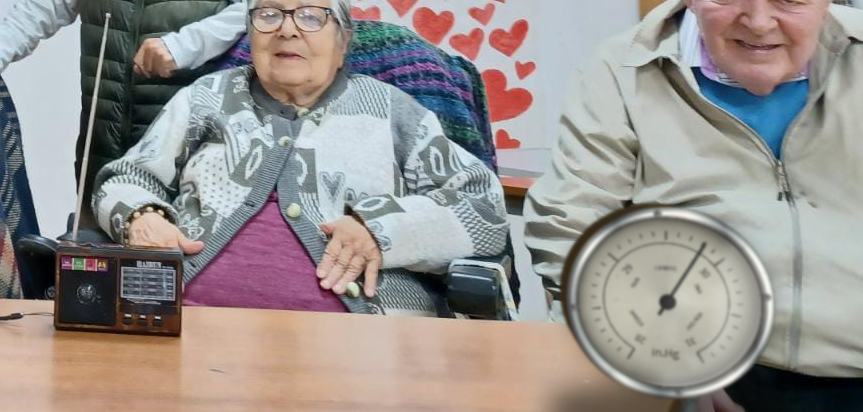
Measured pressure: 29.8 inHg
